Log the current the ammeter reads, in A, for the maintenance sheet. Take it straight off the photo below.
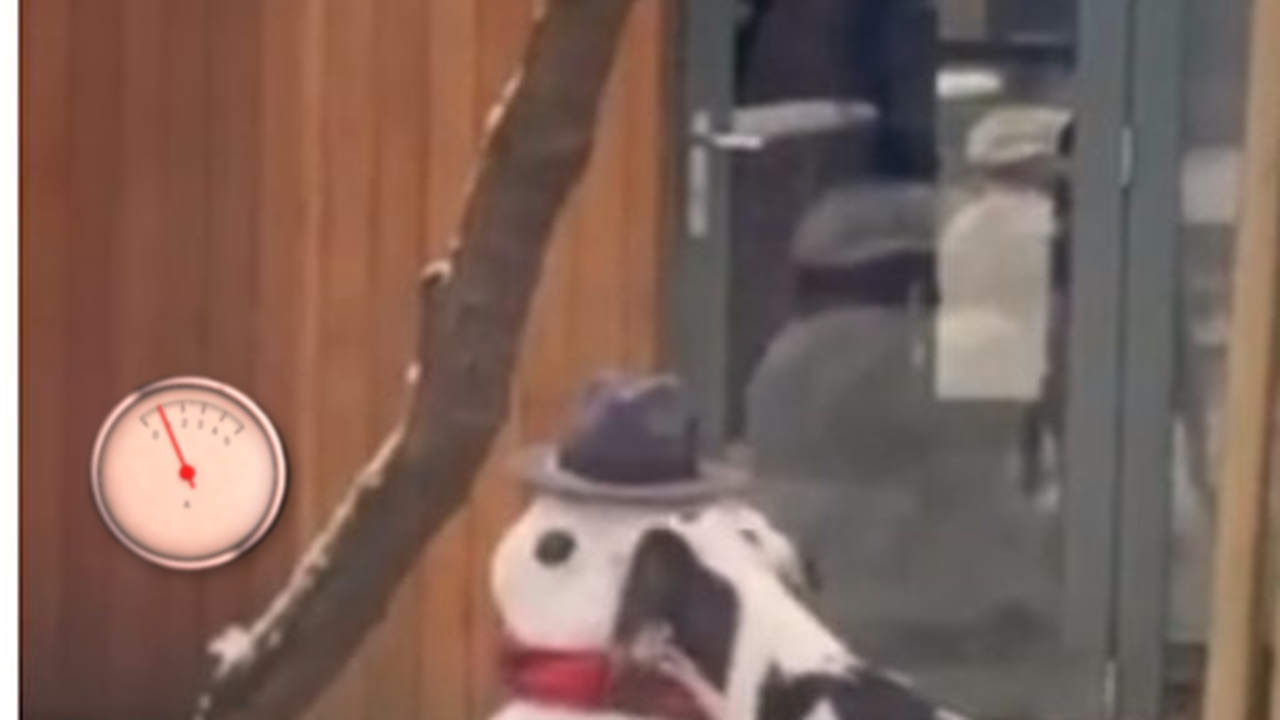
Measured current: 1 A
